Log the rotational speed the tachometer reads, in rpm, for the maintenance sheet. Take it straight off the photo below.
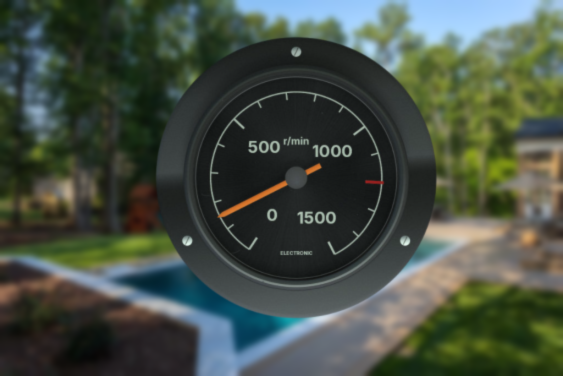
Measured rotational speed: 150 rpm
